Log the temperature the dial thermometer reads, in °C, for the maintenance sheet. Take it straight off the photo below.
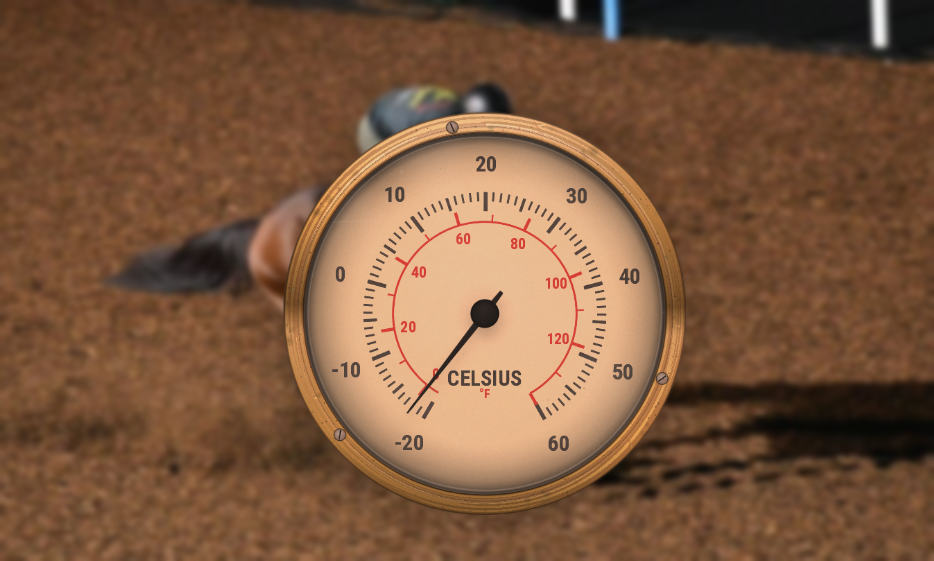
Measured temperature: -18 °C
